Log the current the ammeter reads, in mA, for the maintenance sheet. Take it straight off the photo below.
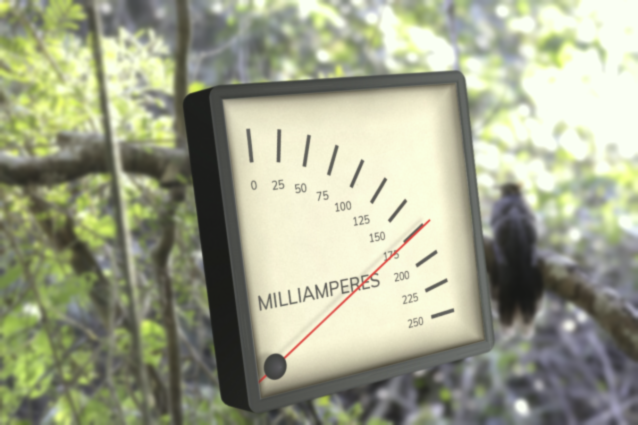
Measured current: 175 mA
